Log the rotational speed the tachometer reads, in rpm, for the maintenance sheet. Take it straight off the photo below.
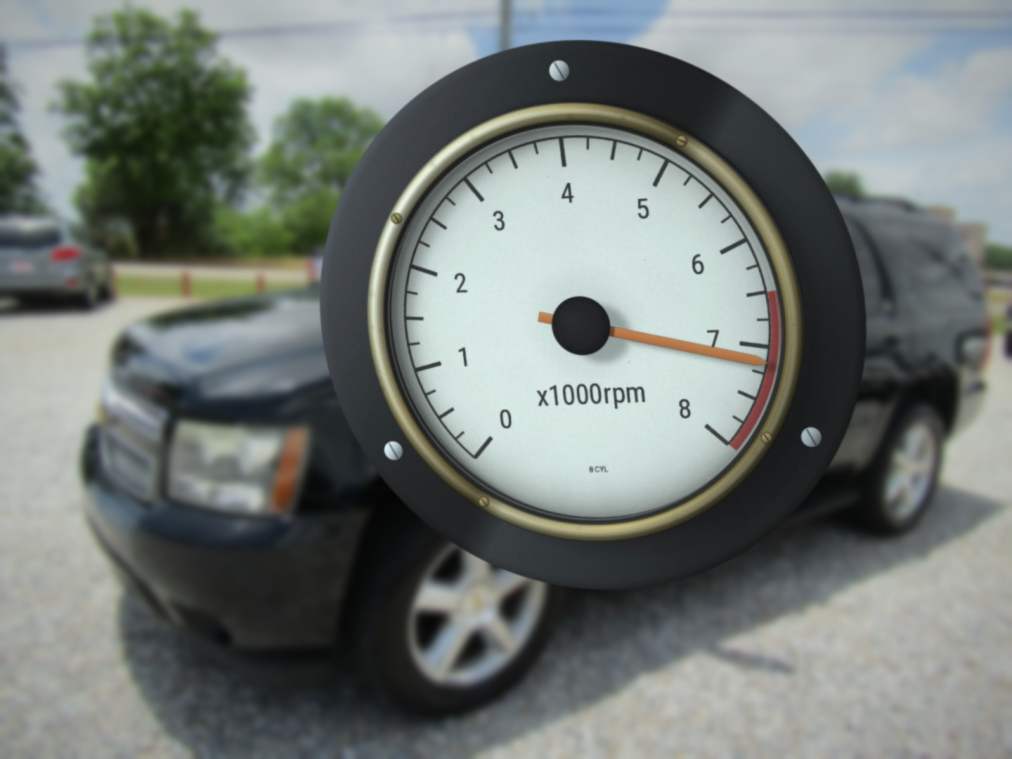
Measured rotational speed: 7125 rpm
